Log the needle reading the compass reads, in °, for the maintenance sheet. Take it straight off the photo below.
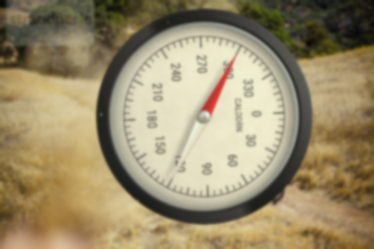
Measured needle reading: 300 °
